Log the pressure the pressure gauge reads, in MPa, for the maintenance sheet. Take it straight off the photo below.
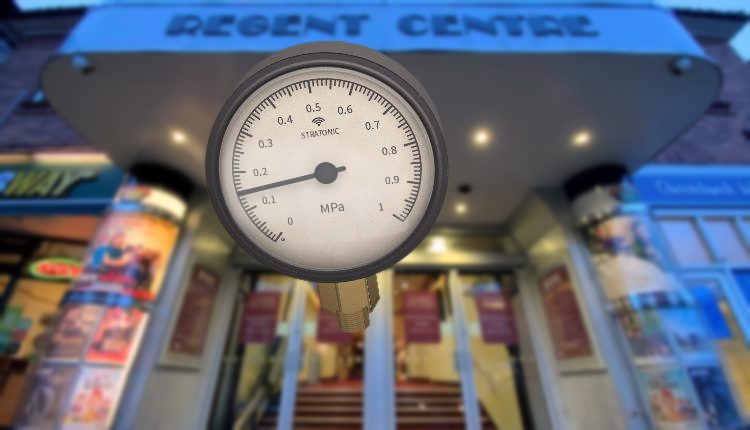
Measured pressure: 0.15 MPa
